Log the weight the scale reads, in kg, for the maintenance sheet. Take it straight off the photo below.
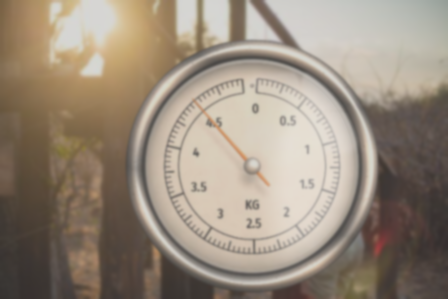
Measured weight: 4.5 kg
